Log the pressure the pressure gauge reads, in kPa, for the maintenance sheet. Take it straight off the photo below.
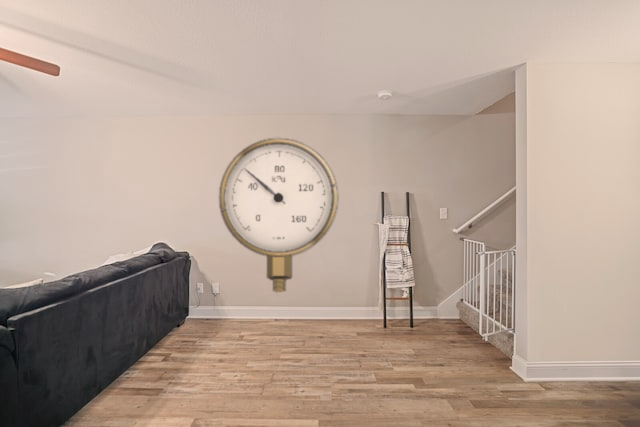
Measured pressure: 50 kPa
